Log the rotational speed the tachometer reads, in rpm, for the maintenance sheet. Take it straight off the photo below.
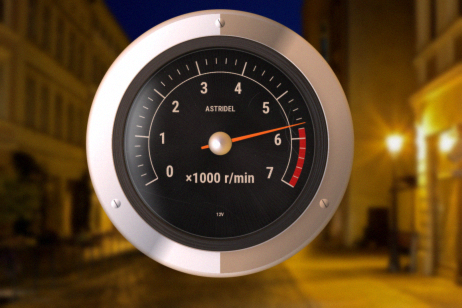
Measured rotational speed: 5700 rpm
